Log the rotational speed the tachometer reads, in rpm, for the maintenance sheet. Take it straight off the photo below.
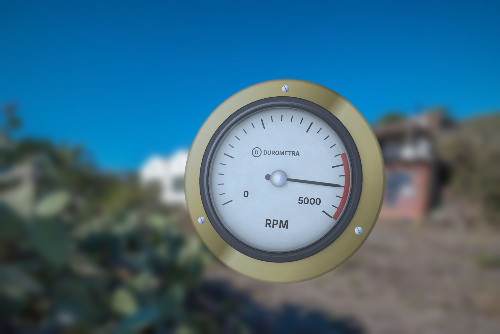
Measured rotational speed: 4400 rpm
